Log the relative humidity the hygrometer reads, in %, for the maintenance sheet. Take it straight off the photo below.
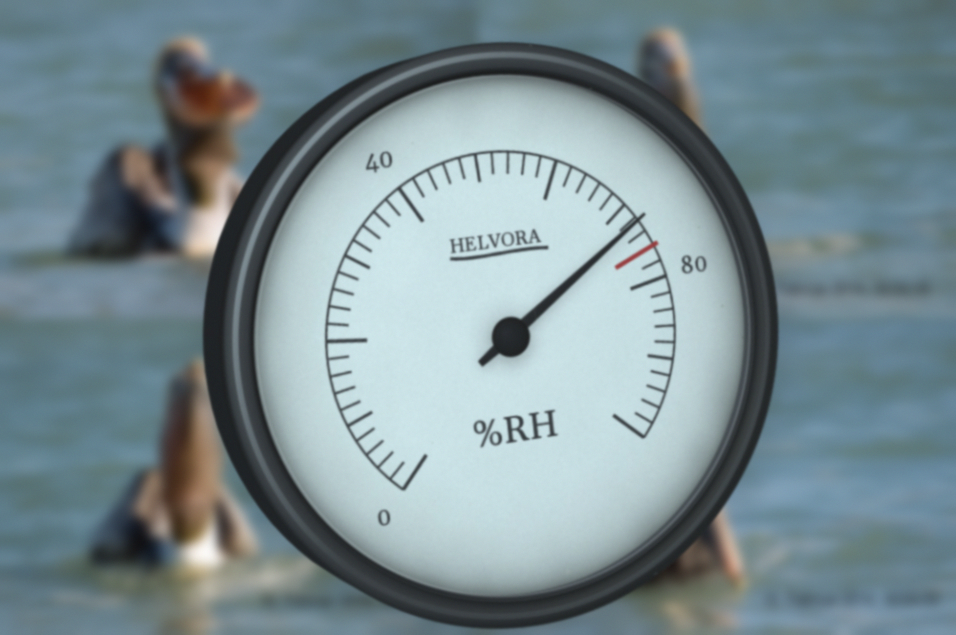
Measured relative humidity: 72 %
